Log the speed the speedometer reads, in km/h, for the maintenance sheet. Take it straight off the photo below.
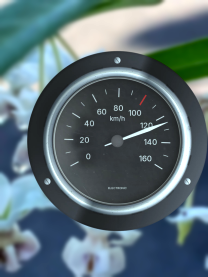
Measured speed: 125 km/h
